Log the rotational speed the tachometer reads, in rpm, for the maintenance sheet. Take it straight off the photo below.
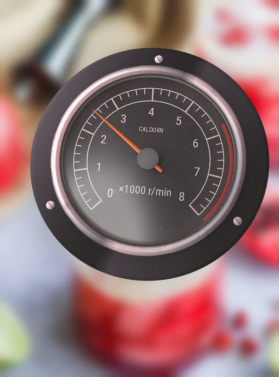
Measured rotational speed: 2500 rpm
